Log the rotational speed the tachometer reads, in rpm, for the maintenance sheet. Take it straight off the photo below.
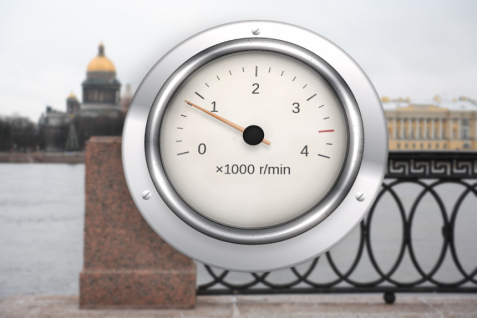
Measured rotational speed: 800 rpm
